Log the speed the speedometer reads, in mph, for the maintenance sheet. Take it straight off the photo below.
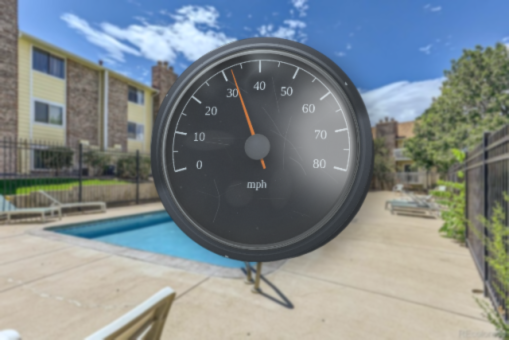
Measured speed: 32.5 mph
